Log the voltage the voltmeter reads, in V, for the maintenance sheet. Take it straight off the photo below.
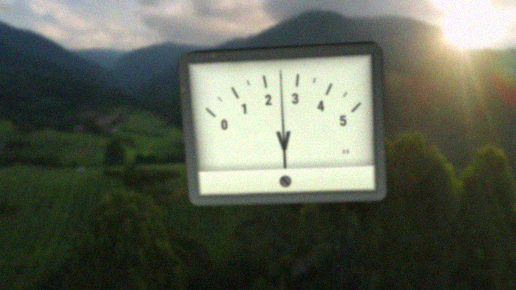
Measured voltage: 2.5 V
